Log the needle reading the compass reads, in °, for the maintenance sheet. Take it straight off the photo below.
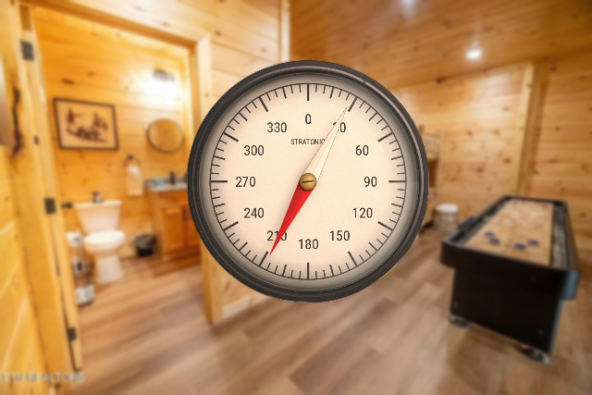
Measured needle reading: 207.5 °
